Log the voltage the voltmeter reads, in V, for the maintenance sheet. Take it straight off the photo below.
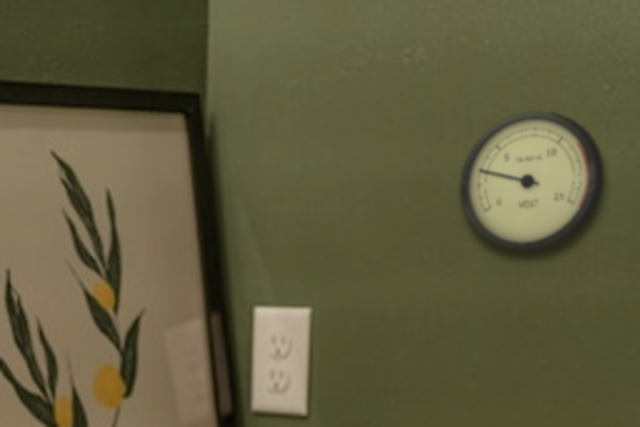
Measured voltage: 3 V
